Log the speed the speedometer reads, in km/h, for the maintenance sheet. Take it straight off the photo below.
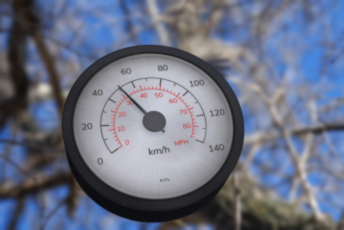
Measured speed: 50 km/h
